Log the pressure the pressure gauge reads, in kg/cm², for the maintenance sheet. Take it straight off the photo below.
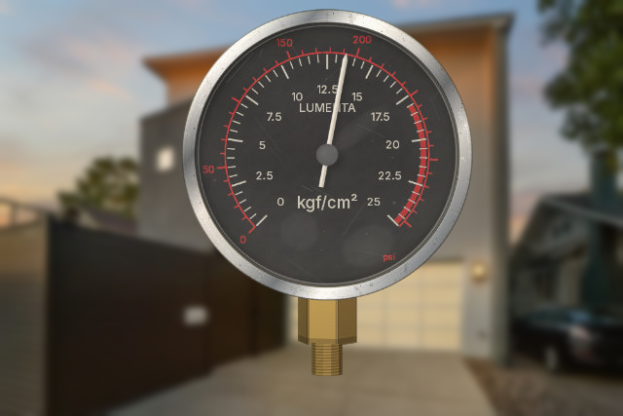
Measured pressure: 13.5 kg/cm²
